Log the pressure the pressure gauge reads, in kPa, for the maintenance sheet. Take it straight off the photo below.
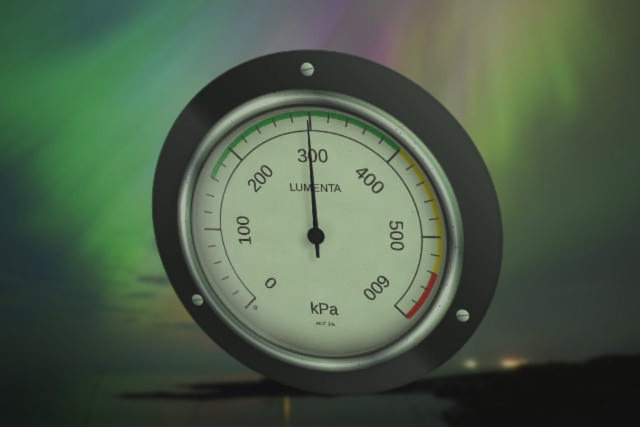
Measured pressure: 300 kPa
